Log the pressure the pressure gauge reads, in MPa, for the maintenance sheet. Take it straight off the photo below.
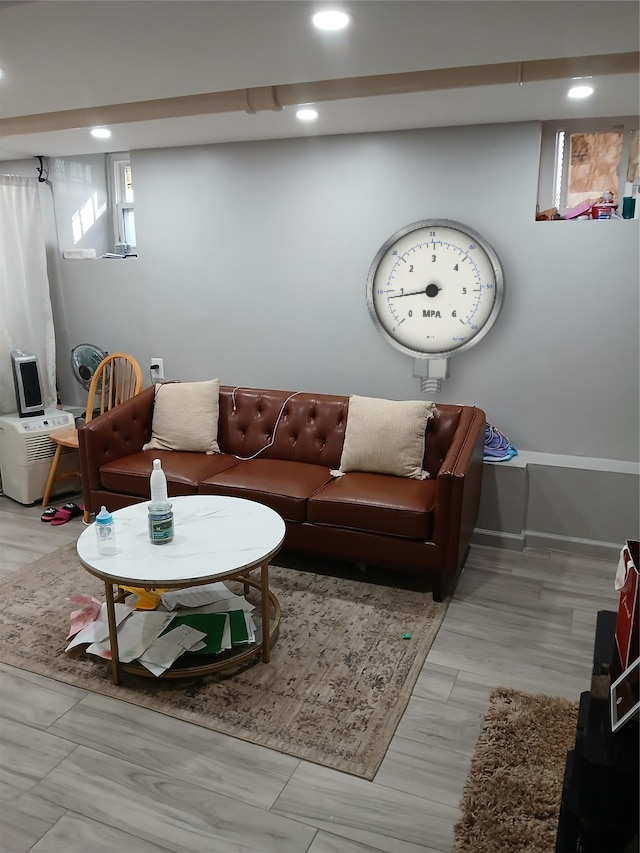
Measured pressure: 0.8 MPa
